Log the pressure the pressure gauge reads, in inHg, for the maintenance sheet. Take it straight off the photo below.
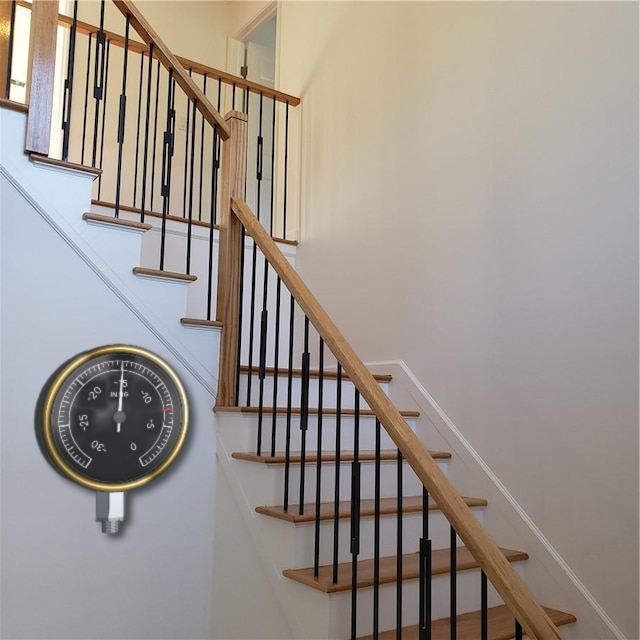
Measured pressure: -15 inHg
